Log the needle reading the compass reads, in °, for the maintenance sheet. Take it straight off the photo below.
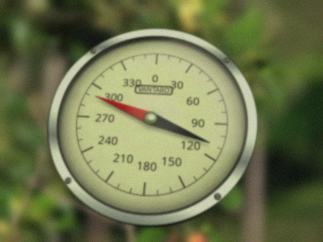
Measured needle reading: 290 °
